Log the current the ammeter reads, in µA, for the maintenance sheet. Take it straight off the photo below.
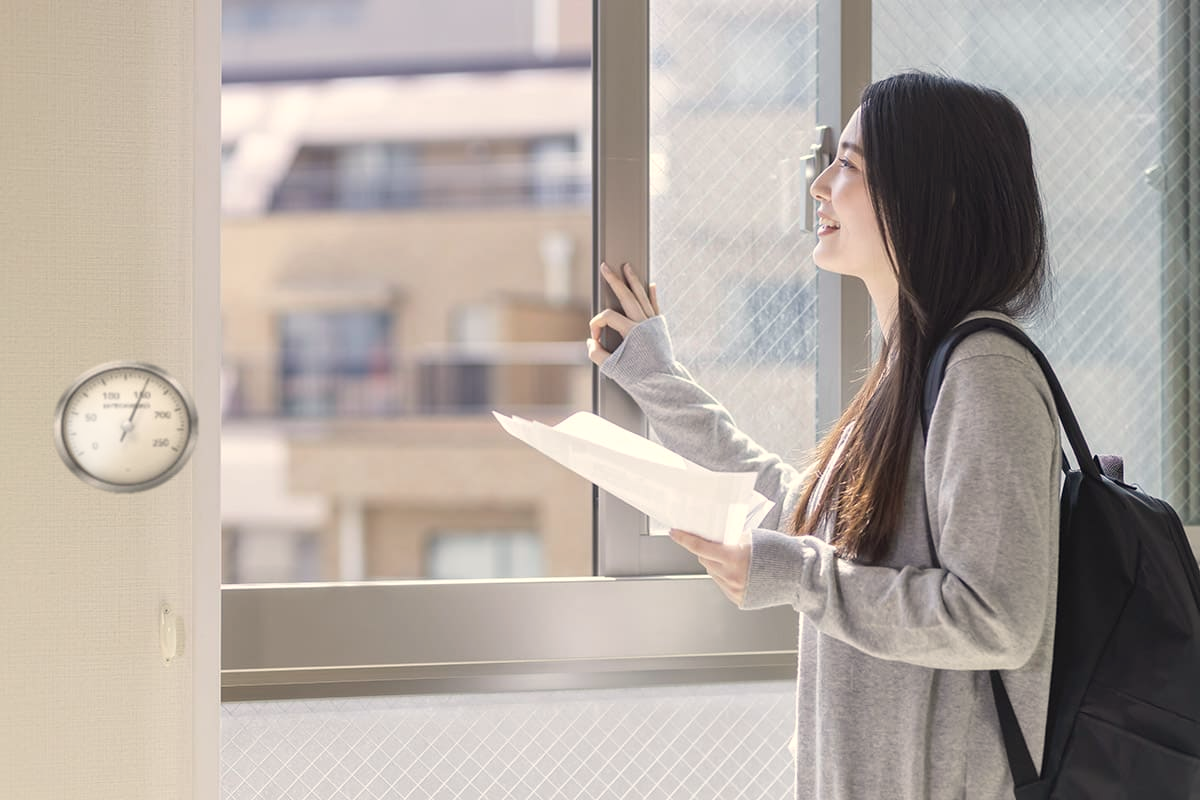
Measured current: 150 µA
